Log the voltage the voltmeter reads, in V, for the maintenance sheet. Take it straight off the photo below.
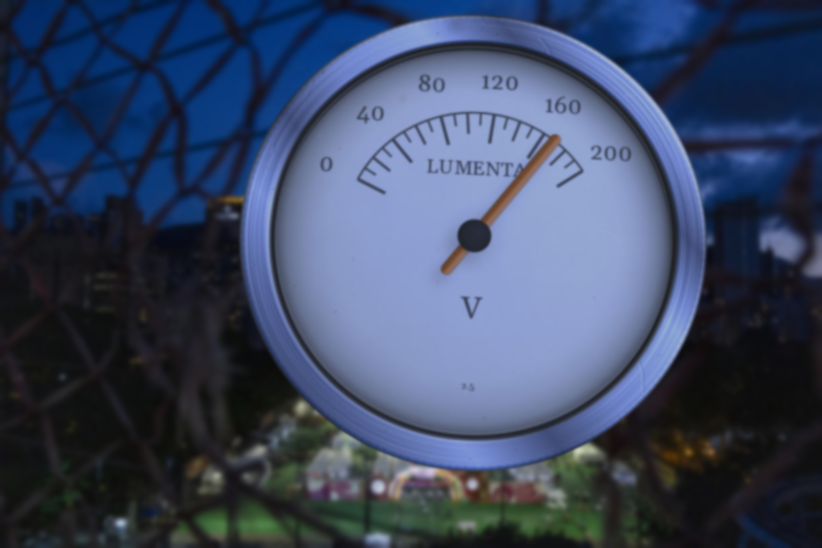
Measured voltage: 170 V
